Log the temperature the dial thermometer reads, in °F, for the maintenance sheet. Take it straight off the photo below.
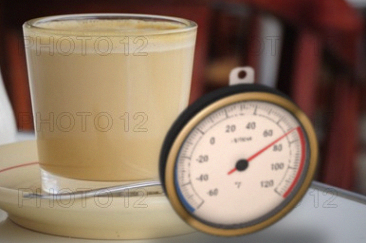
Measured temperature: 70 °F
